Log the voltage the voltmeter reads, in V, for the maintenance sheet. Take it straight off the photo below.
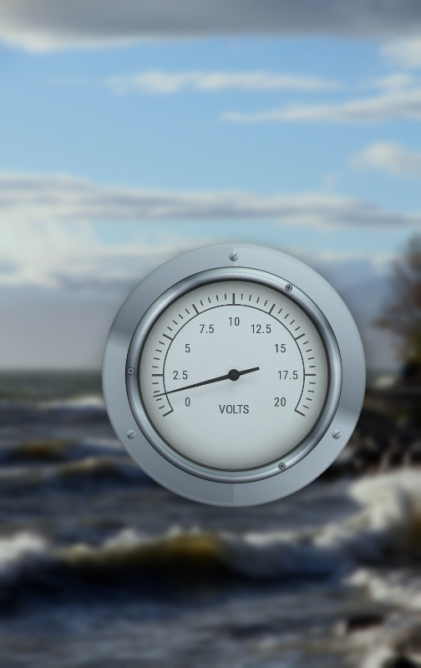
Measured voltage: 1.25 V
